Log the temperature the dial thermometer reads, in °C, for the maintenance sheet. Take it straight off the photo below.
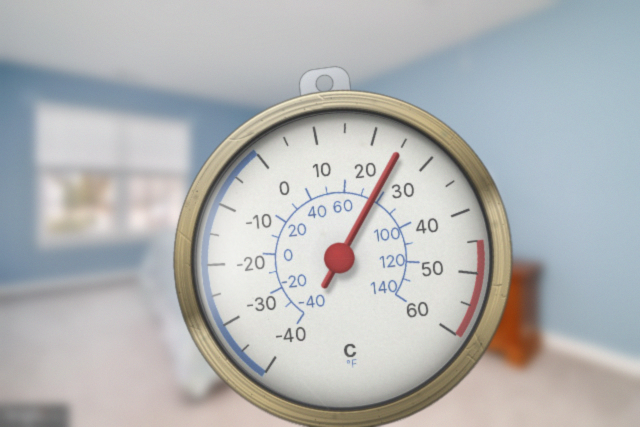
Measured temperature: 25 °C
